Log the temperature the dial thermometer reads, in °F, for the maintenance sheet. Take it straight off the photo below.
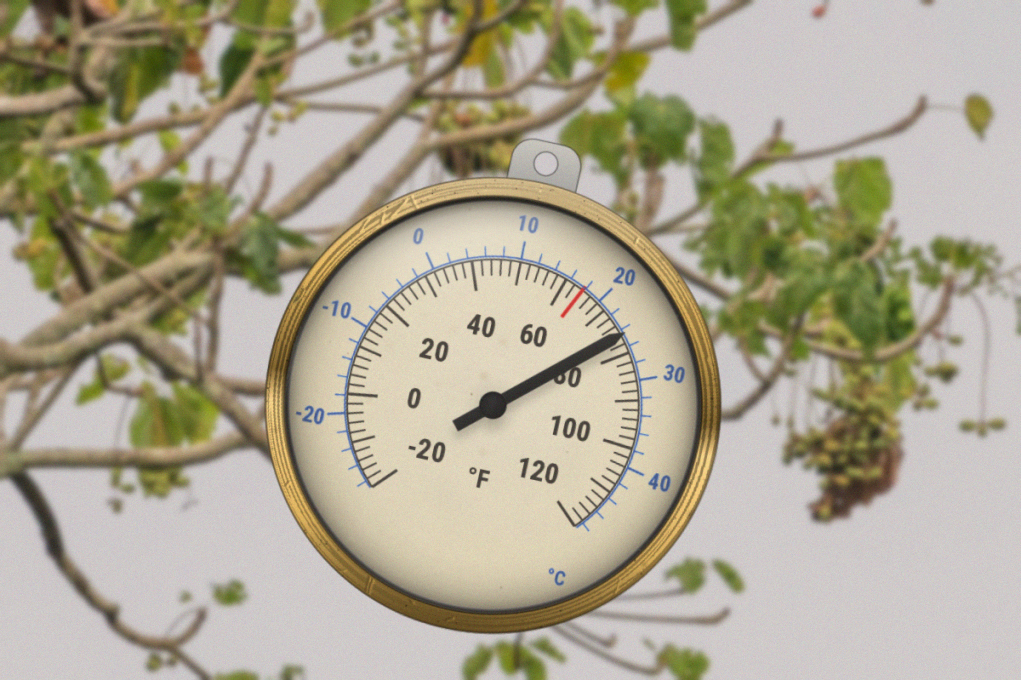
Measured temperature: 76 °F
